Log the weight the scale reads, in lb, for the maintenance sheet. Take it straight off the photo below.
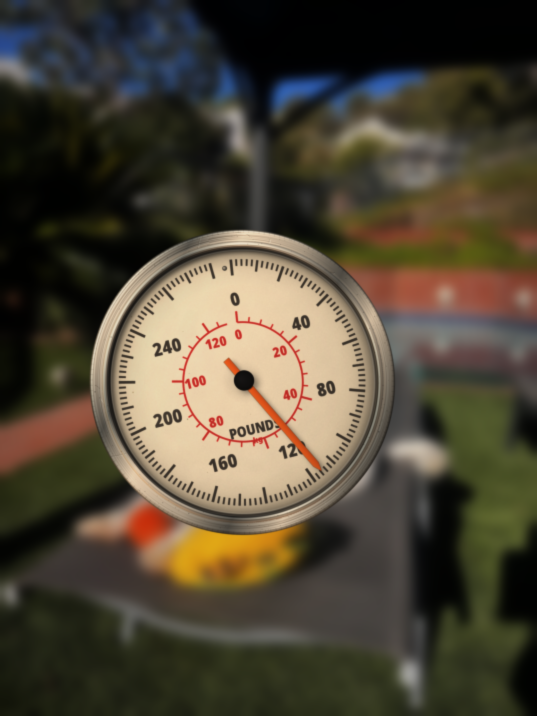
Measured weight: 116 lb
